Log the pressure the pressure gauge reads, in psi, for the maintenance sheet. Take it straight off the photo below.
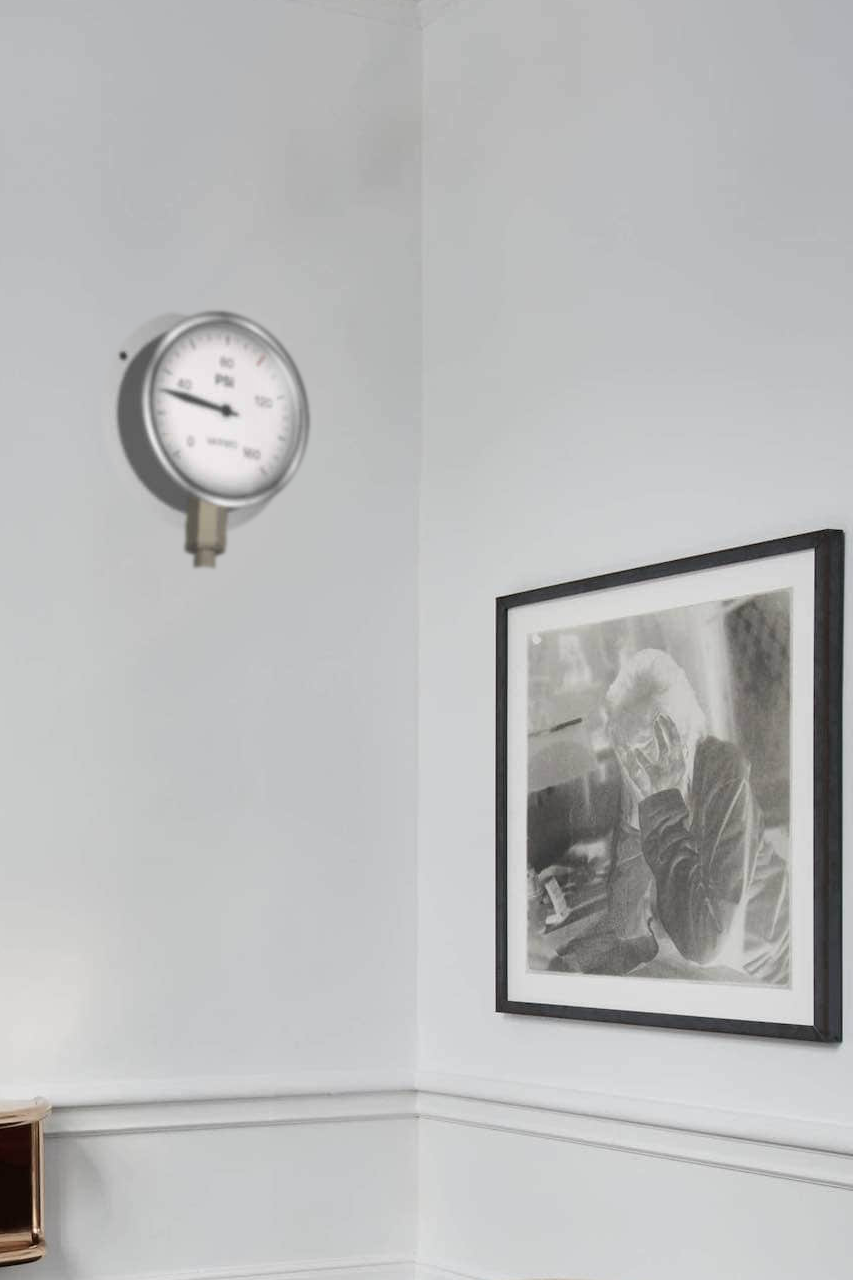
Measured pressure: 30 psi
